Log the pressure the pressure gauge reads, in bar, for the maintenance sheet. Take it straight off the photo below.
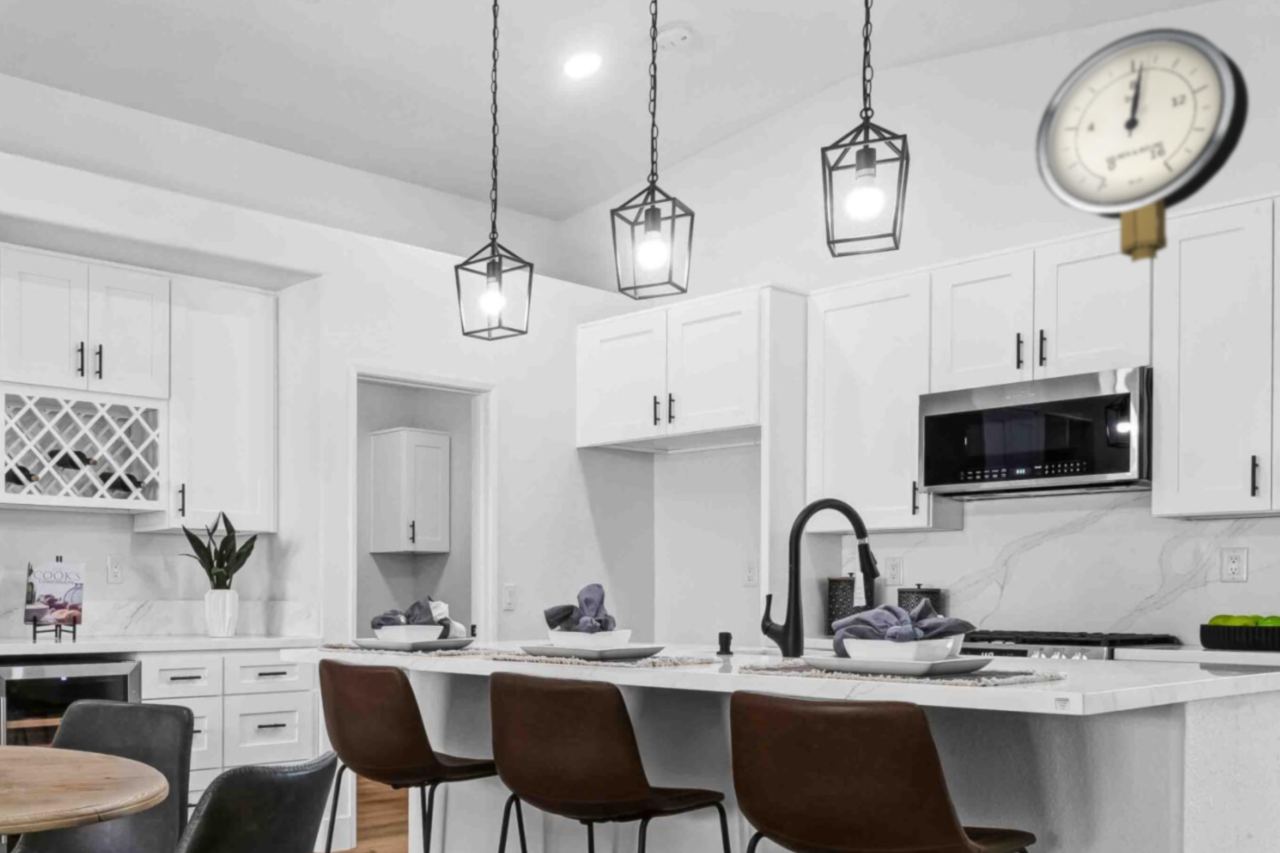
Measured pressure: 8.5 bar
